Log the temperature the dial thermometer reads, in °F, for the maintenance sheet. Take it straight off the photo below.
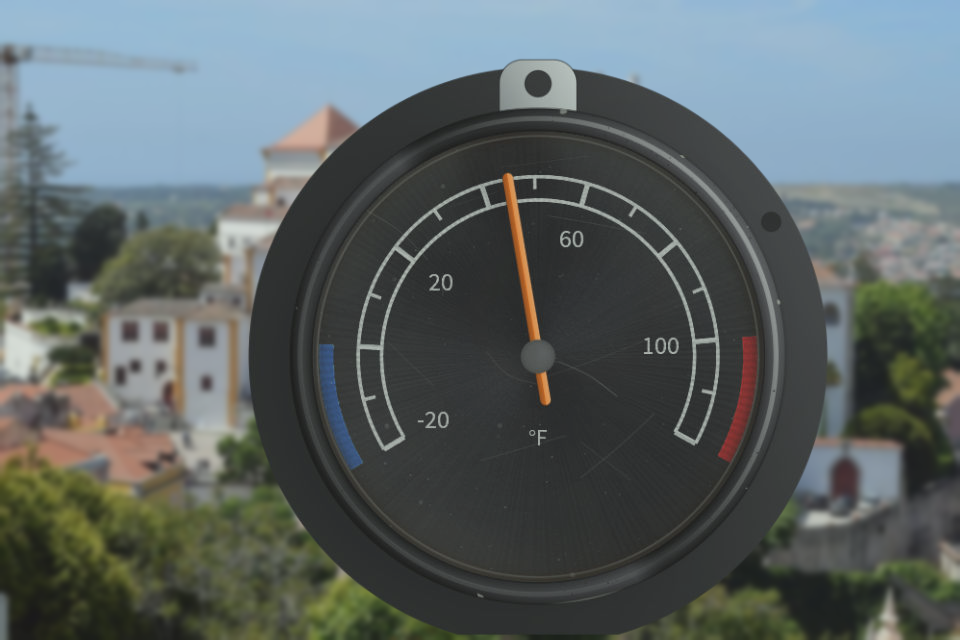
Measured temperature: 45 °F
